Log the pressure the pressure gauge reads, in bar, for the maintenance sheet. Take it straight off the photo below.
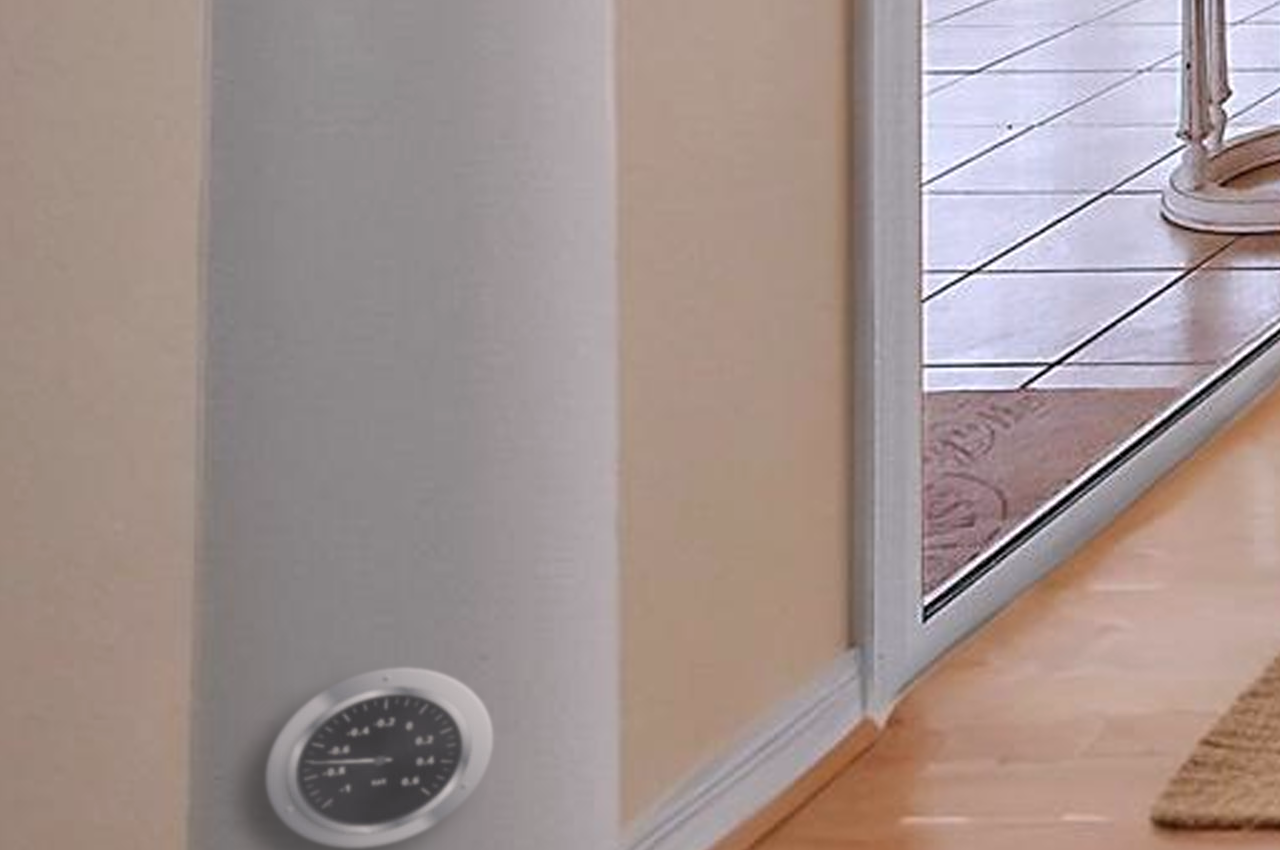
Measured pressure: -0.7 bar
